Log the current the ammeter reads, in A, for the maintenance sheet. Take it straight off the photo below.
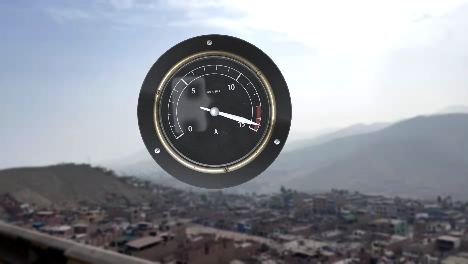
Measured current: 14.5 A
